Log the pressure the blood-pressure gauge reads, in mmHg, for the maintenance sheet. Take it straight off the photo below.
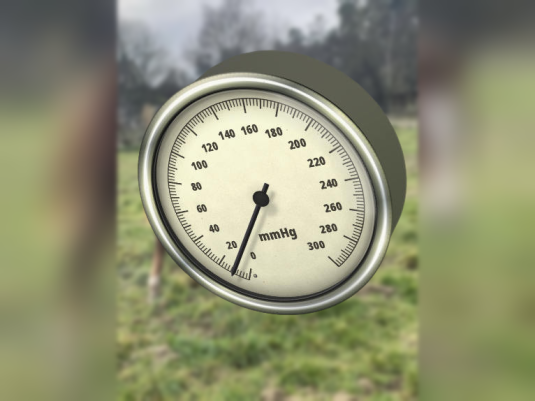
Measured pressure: 10 mmHg
